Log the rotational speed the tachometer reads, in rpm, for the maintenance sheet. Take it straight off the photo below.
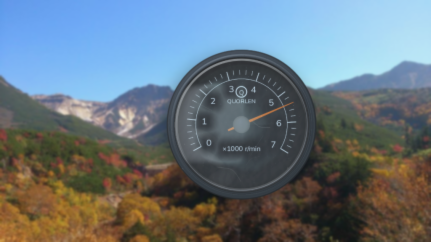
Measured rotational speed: 5400 rpm
